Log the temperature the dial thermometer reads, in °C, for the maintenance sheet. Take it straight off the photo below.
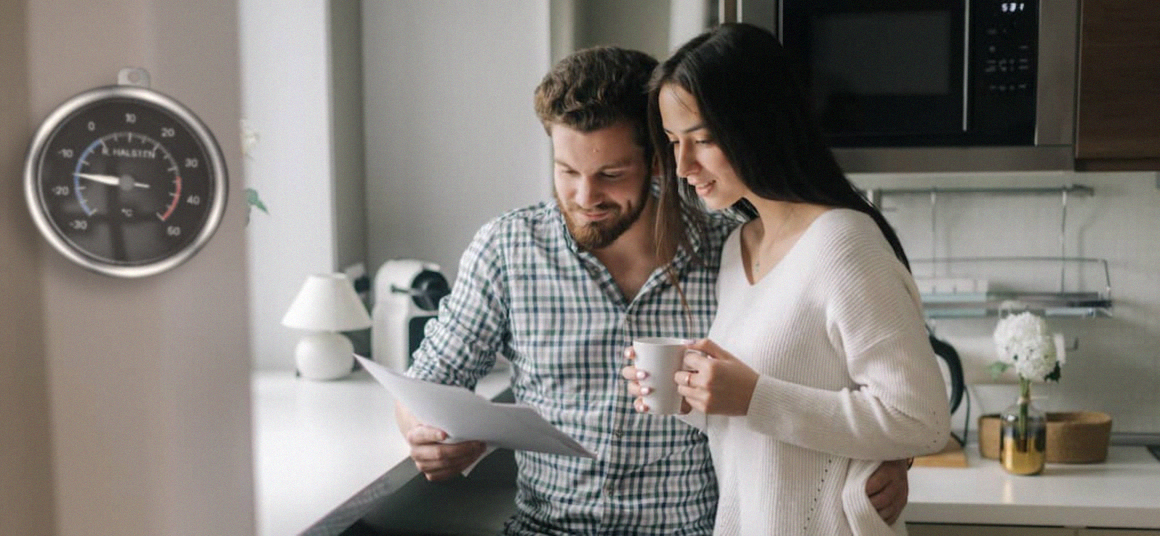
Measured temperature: -15 °C
